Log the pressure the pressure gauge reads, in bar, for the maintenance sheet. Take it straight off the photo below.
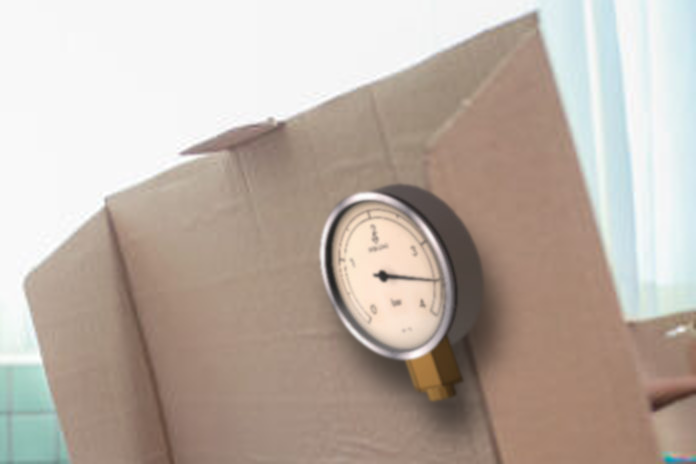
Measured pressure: 3.5 bar
